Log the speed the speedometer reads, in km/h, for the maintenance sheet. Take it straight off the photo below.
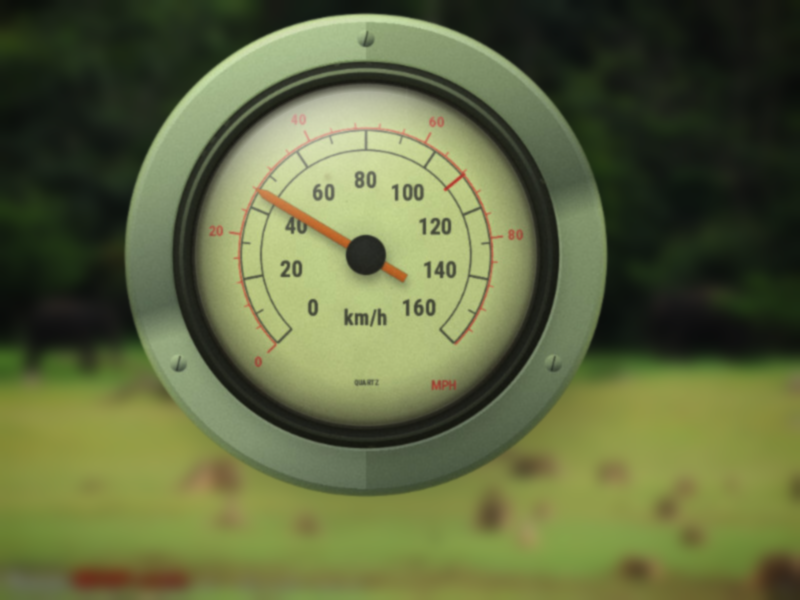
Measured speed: 45 km/h
